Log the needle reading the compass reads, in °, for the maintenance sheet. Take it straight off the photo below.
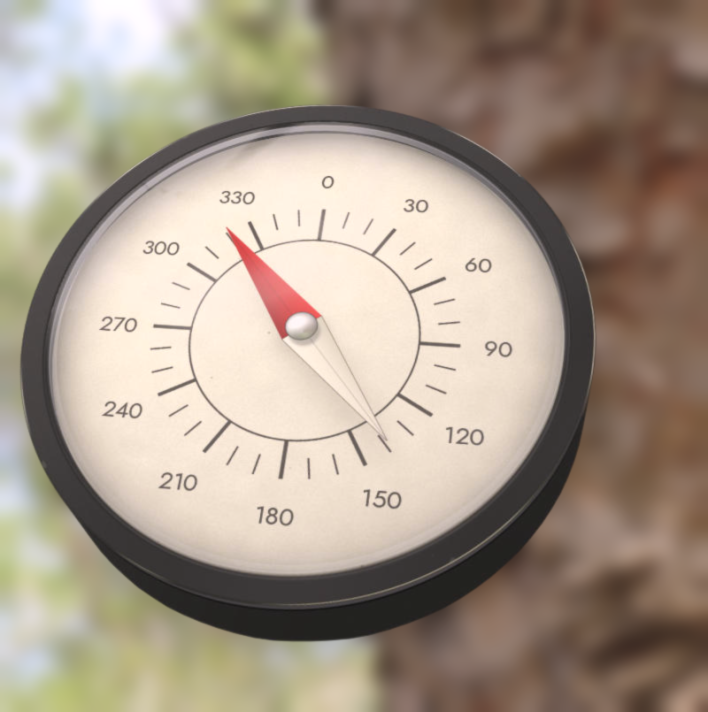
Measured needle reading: 320 °
